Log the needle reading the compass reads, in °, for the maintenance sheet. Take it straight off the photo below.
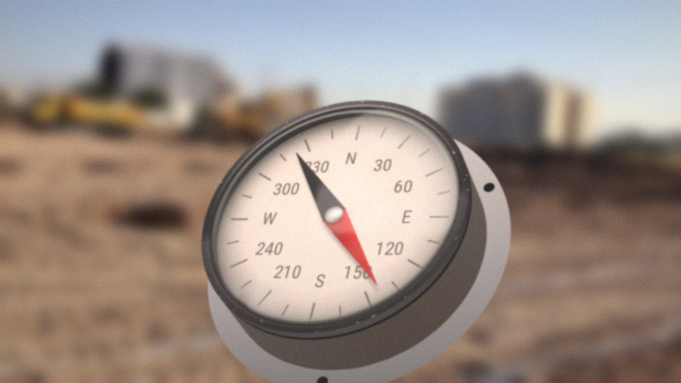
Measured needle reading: 142.5 °
